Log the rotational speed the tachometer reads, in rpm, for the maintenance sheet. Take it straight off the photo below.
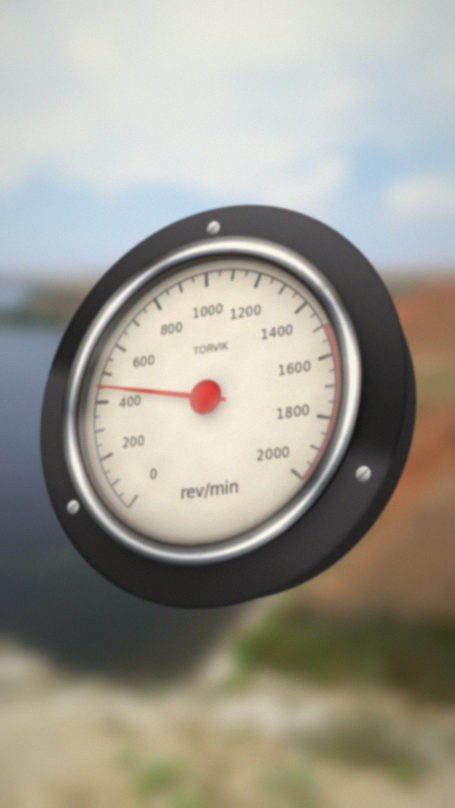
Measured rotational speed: 450 rpm
